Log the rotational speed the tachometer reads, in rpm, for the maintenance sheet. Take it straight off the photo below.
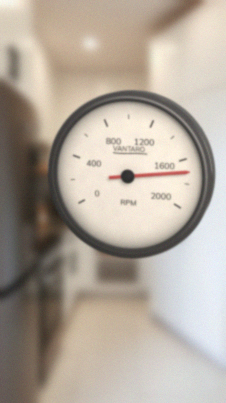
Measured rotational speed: 1700 rpm
